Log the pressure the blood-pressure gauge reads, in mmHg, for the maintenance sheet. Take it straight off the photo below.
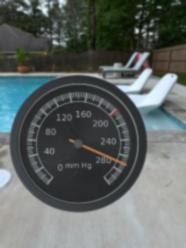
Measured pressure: 270 mmHg
